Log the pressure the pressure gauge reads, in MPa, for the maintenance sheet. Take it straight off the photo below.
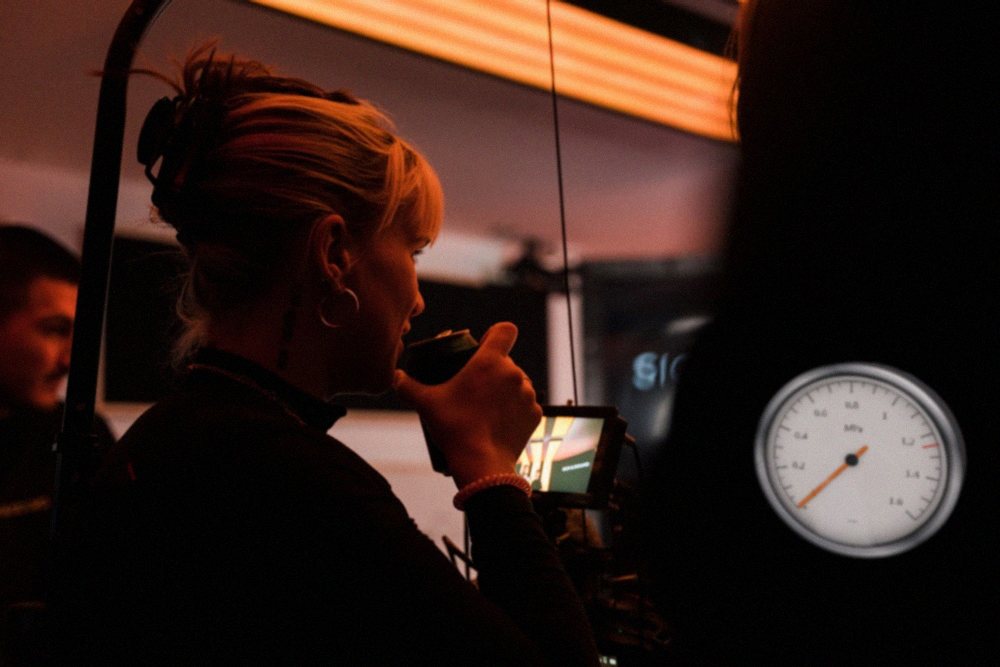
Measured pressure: 0 MPa
